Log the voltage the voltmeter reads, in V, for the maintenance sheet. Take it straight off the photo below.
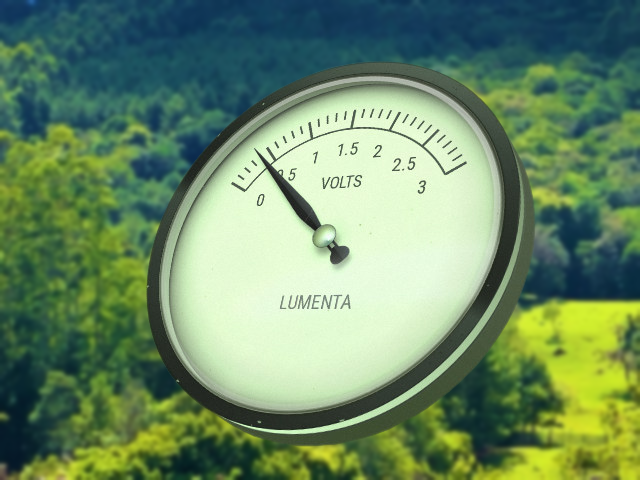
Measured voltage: 0.4 V
